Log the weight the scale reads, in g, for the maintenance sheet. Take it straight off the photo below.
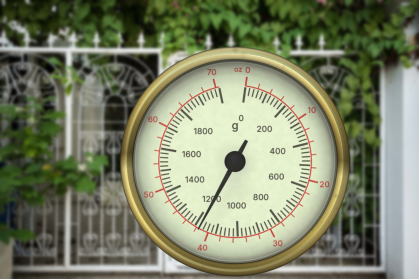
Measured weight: 1180 g
